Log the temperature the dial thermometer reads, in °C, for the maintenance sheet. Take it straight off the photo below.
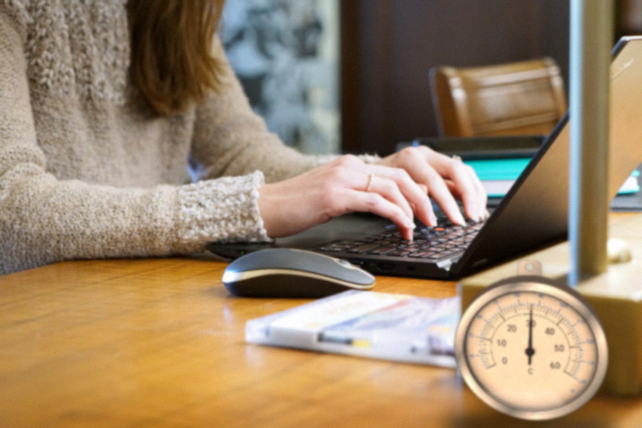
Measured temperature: 30 °C
